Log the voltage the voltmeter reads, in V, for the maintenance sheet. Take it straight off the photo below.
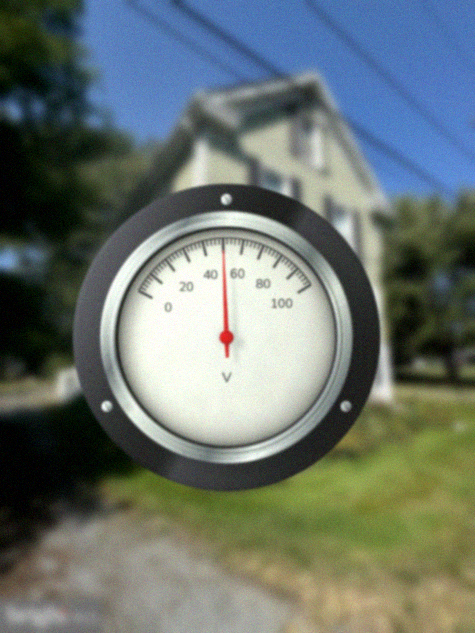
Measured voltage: 50 V
